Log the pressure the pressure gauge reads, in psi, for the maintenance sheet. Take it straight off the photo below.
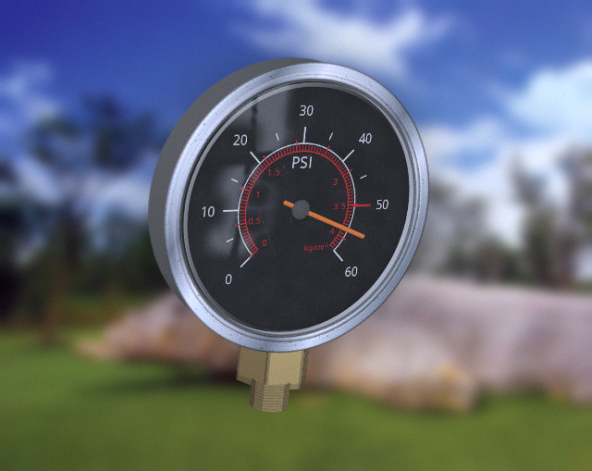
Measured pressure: 55 psi
